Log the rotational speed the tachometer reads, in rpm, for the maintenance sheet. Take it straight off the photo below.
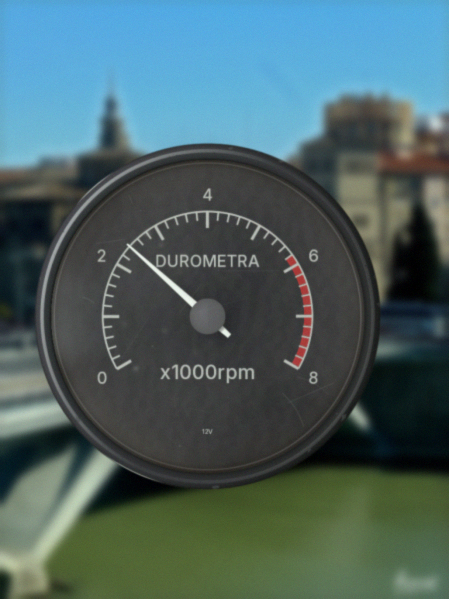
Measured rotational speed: 2400 rpm
